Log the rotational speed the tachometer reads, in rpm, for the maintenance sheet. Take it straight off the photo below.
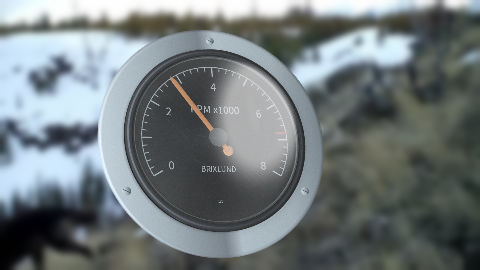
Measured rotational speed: 2800 rpm
